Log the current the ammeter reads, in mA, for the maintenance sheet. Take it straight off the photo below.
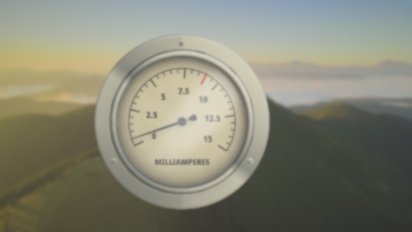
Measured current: 0.5 mA
